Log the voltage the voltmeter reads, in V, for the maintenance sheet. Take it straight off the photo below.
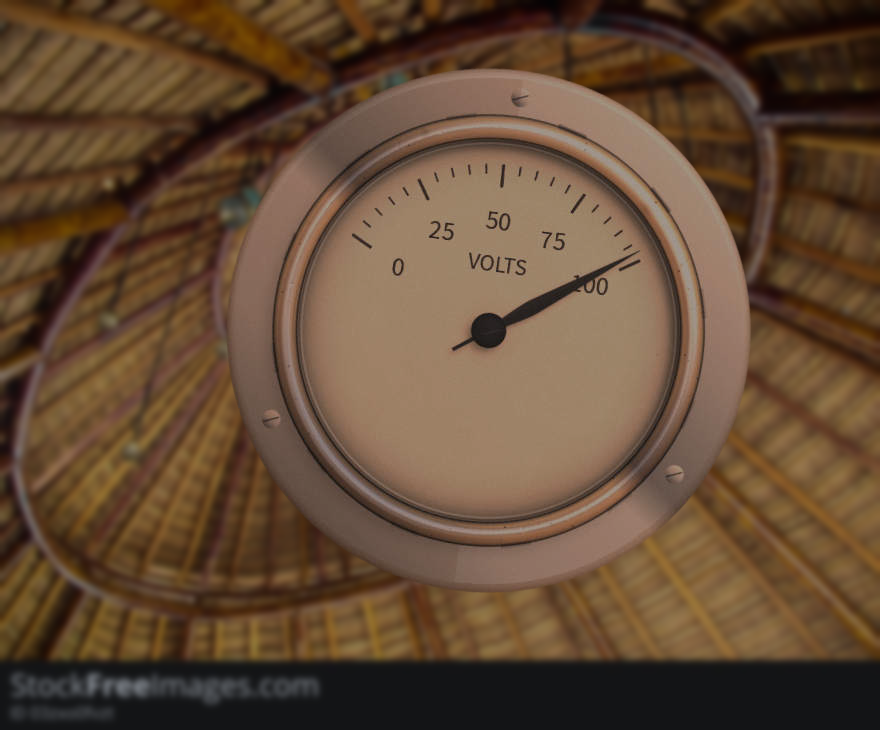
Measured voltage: 97.5 V
